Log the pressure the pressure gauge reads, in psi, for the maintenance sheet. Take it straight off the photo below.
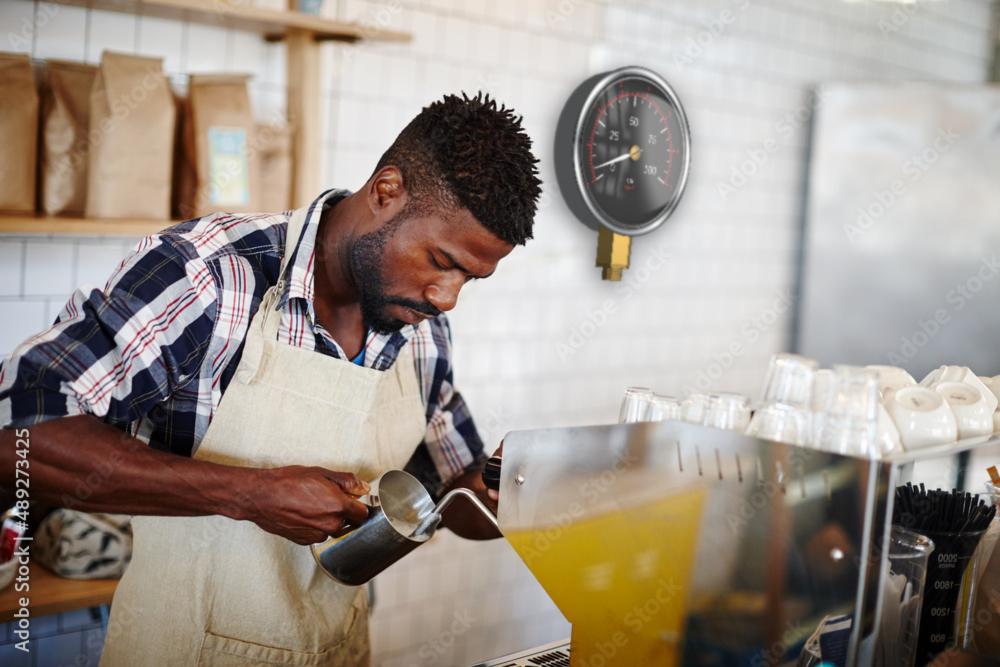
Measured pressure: 5 psi
